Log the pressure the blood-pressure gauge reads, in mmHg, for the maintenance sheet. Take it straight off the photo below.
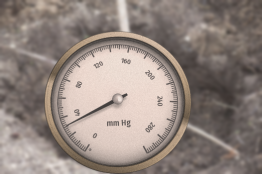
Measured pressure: 30 mmHg
